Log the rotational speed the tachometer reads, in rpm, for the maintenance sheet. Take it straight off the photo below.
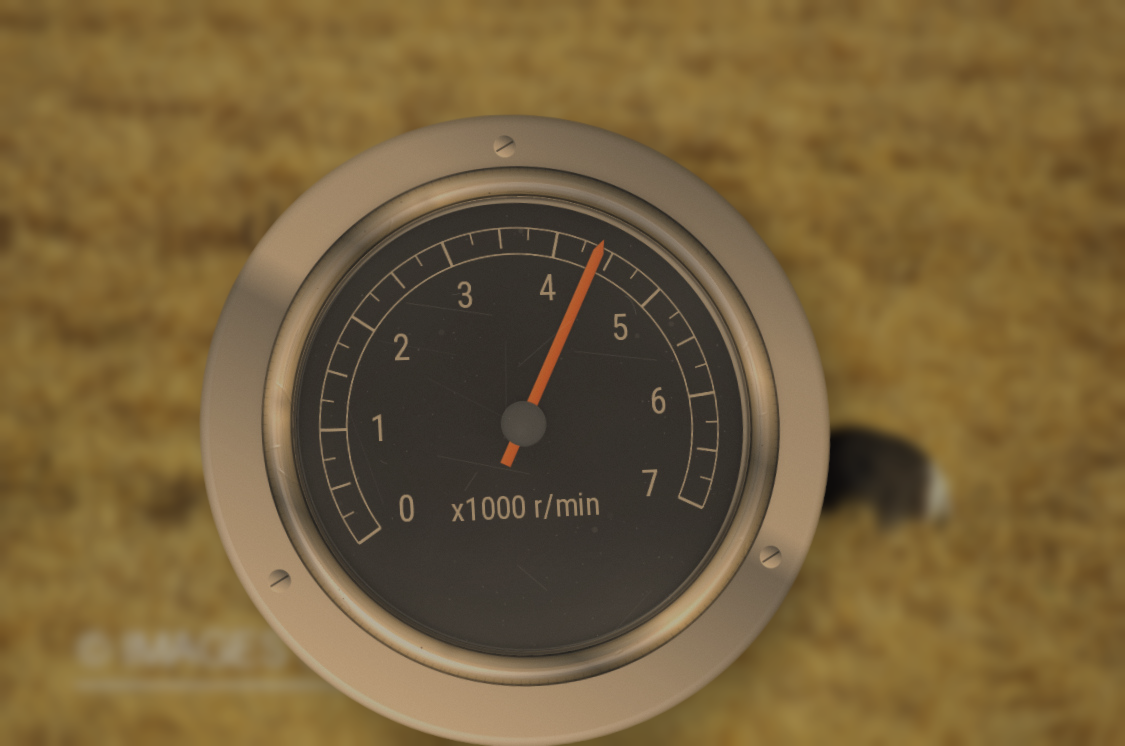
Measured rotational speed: 4375 rpm
